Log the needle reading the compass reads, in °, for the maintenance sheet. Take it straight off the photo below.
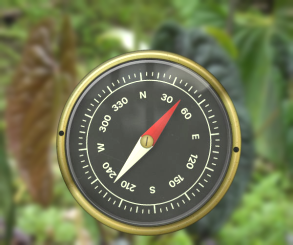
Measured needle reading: 45 °
